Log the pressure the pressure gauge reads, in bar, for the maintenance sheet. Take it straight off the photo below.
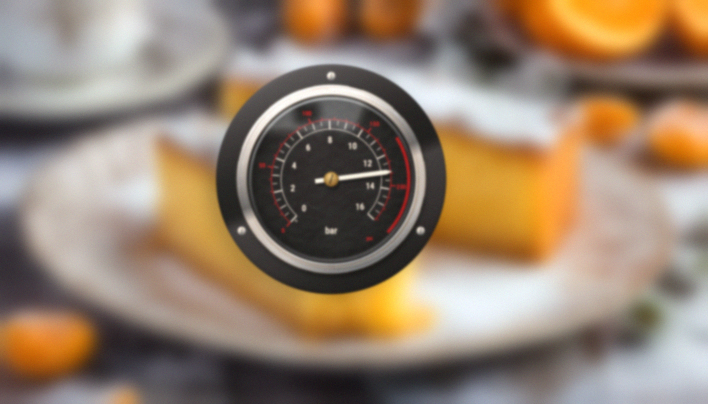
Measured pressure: 13 bar
